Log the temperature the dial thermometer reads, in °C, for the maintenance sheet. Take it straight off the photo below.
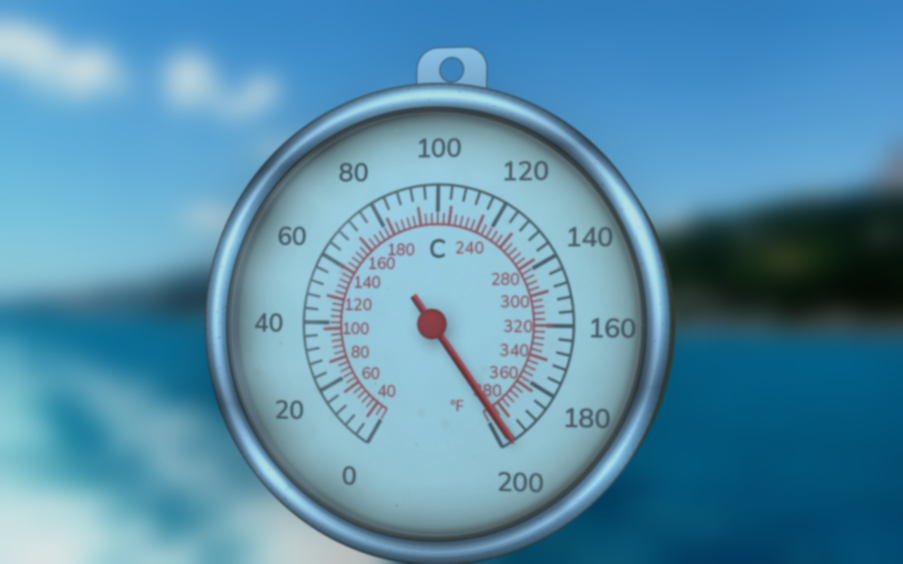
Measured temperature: 196 °C
